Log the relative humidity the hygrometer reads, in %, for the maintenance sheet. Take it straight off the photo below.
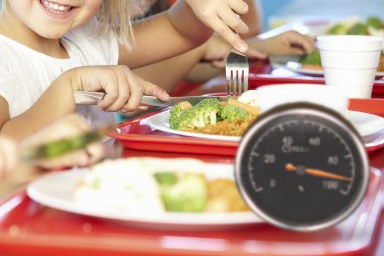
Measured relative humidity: 92 %
